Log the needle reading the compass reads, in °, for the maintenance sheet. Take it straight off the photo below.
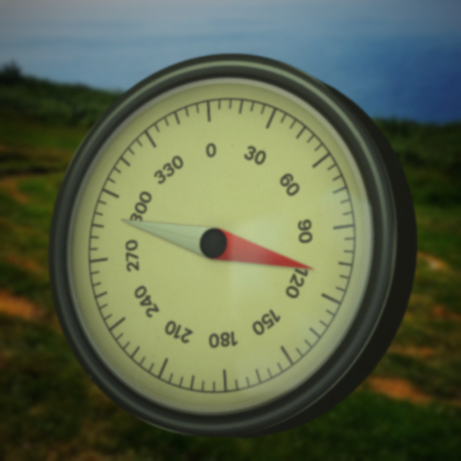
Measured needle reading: 110 °
